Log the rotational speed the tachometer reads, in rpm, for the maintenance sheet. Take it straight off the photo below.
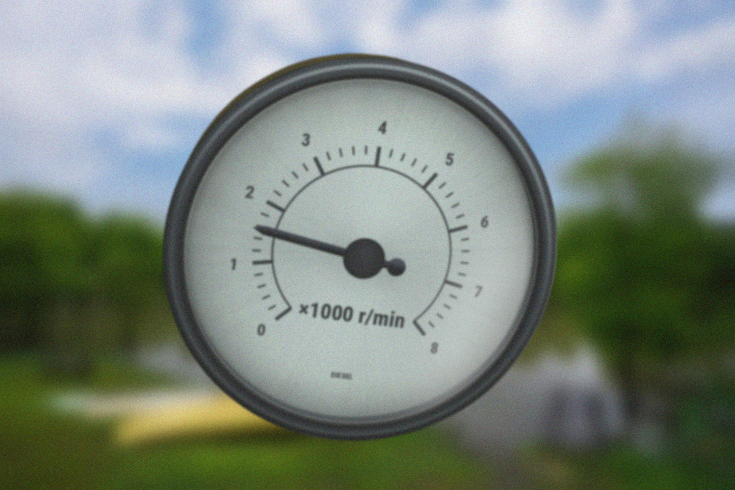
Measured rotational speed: 1600 rpm
